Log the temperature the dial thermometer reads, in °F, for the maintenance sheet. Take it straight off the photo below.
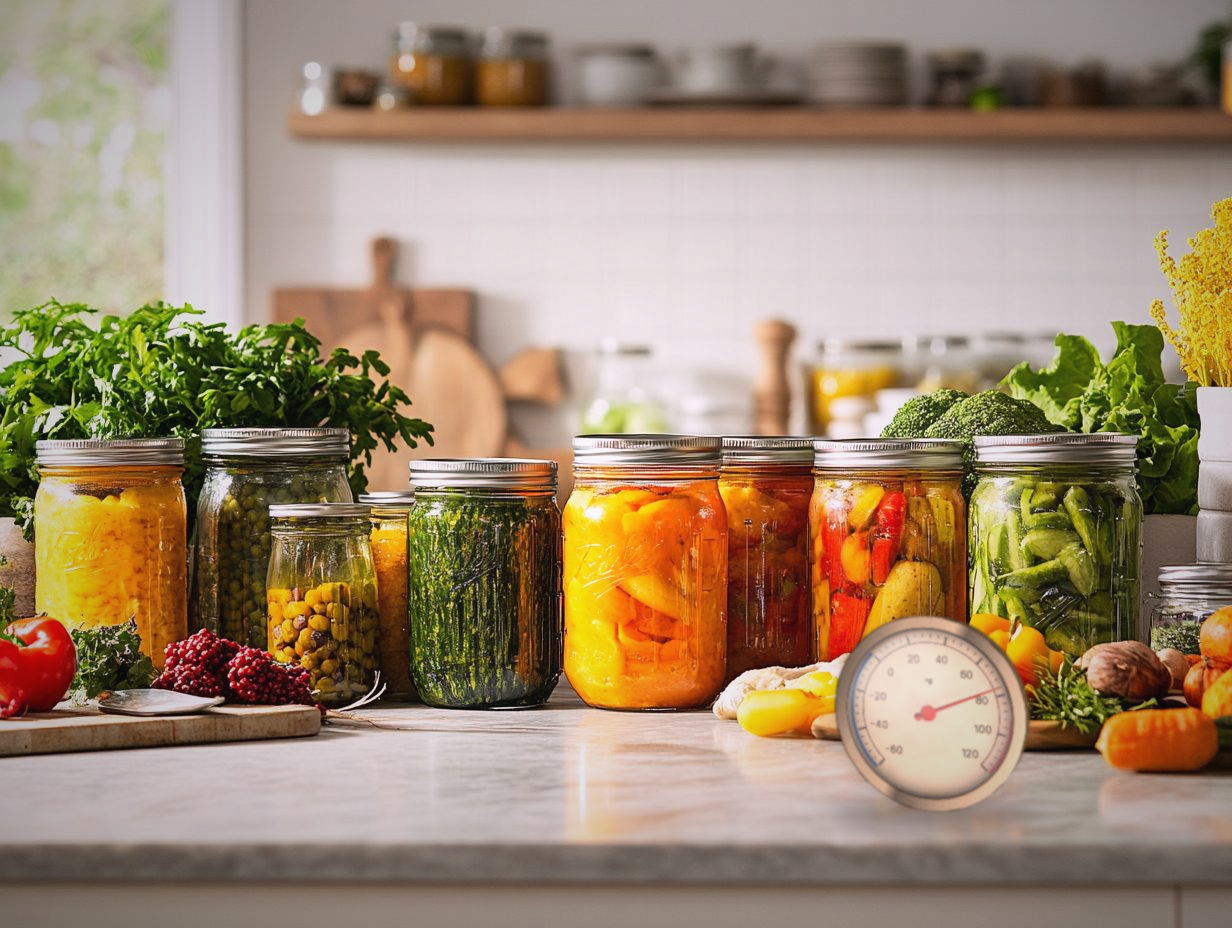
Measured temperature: 76 °F
